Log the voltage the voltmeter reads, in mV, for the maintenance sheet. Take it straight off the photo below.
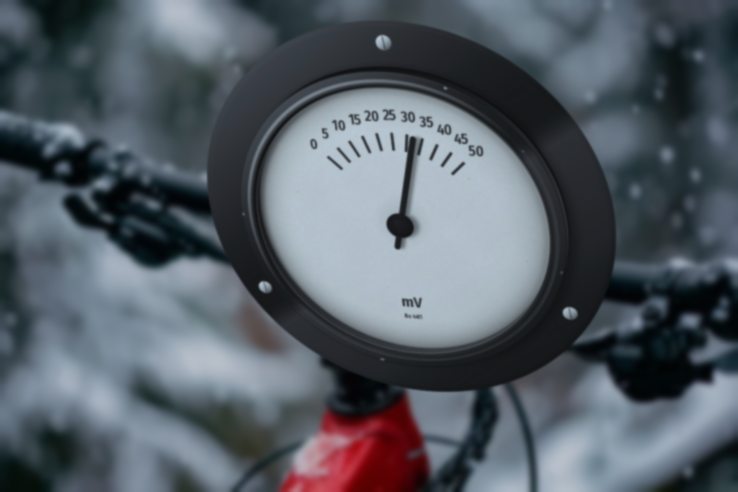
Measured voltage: 32.5 mV
